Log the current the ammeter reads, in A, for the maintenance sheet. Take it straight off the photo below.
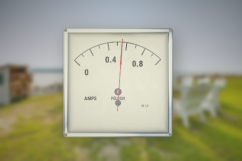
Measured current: 0.55 A
